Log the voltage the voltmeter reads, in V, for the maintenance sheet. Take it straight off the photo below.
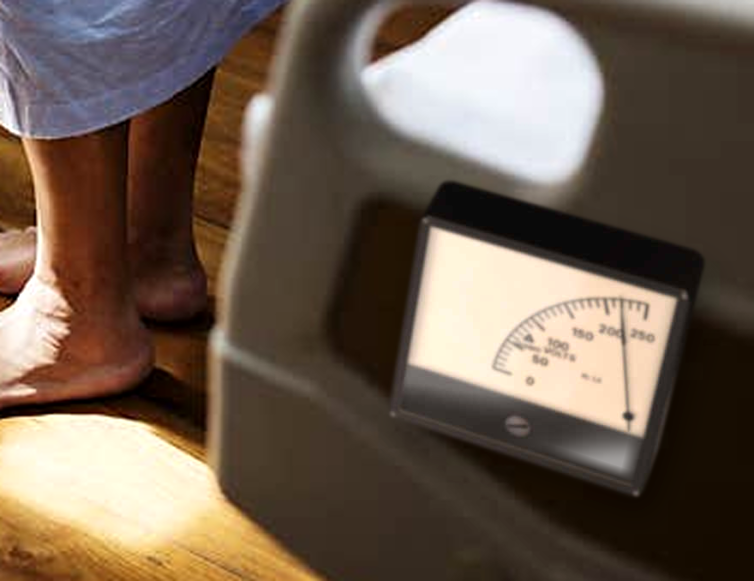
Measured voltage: 220 V
